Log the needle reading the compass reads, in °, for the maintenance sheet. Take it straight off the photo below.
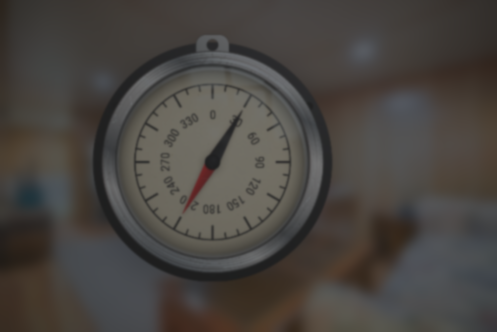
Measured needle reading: 210 °
